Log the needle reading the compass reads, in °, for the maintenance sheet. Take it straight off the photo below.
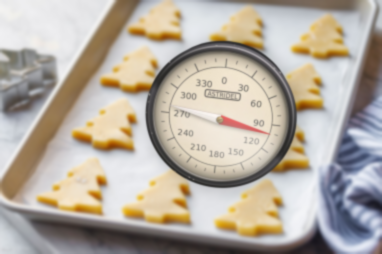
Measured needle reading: 100 °
